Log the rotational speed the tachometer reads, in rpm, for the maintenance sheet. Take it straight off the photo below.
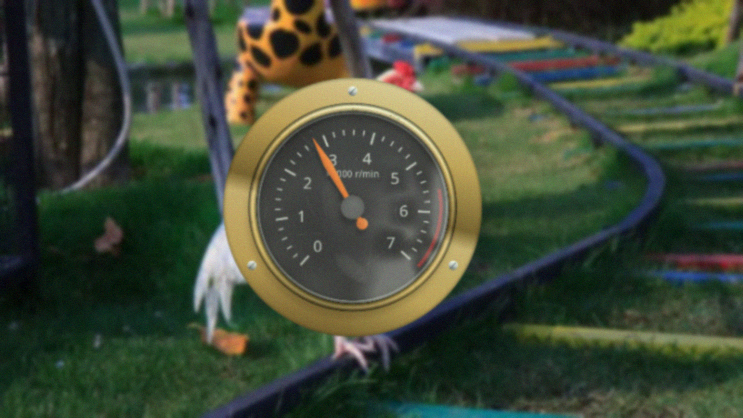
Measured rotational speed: 2800 rpm
